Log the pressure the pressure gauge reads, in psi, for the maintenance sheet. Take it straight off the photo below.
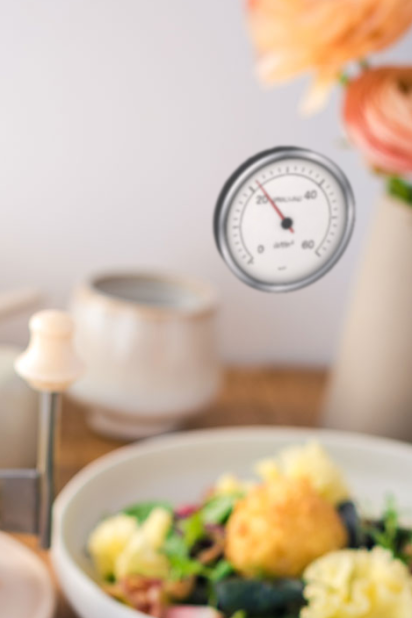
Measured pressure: 22 psi
